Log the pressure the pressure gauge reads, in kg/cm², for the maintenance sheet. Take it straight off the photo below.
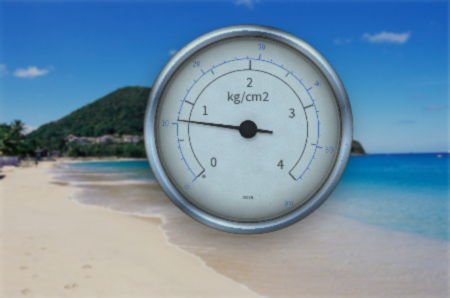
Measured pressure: 0.75 kg/cm²
